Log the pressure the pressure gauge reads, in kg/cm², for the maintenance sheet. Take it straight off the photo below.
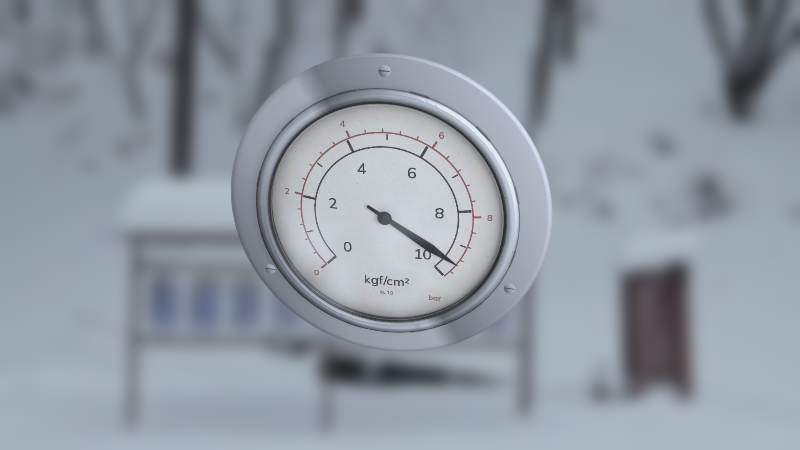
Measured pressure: 9.5 kg/cm²
